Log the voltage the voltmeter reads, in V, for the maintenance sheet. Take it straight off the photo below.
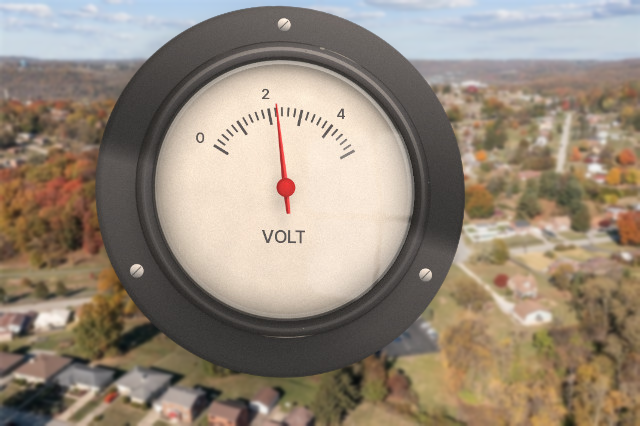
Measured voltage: 2.2 V
